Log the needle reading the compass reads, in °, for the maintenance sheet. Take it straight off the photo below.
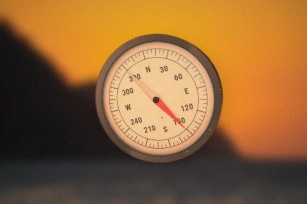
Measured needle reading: 150 °
